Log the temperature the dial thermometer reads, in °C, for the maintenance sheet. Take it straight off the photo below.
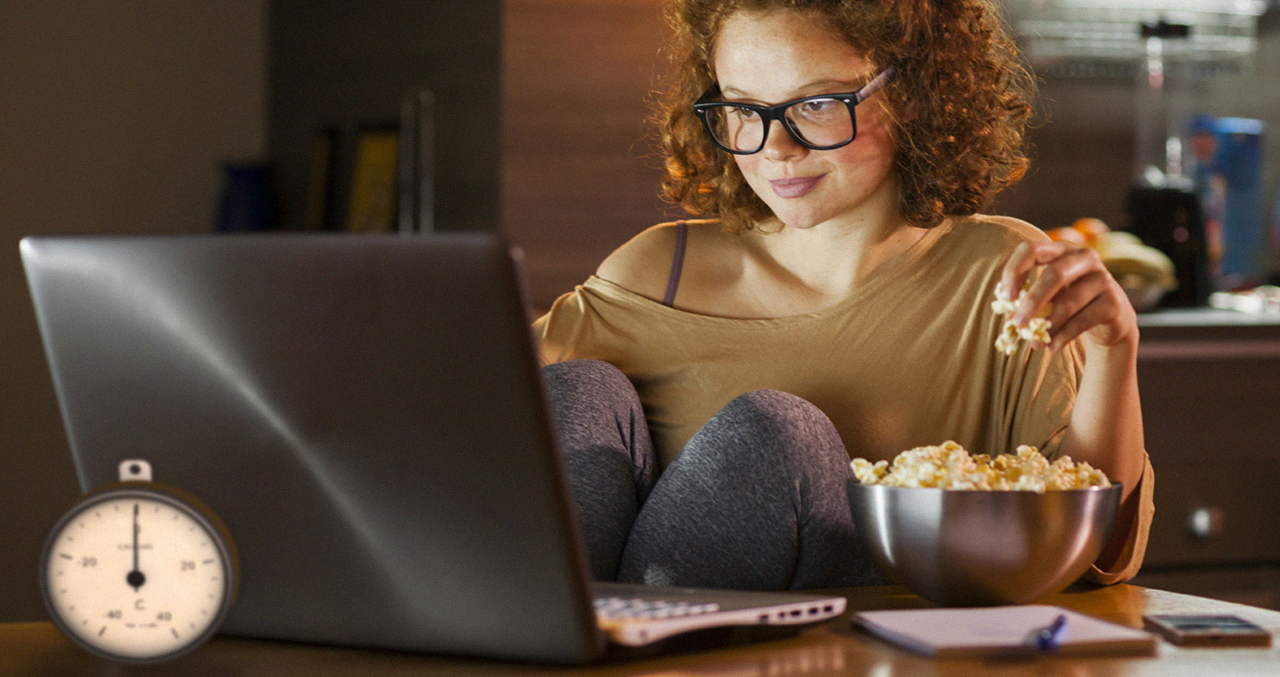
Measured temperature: 0 °C
